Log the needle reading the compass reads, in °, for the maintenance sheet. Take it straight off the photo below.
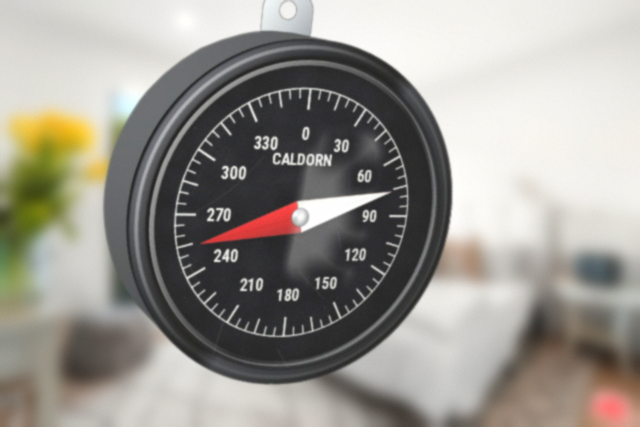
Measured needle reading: 255 °
